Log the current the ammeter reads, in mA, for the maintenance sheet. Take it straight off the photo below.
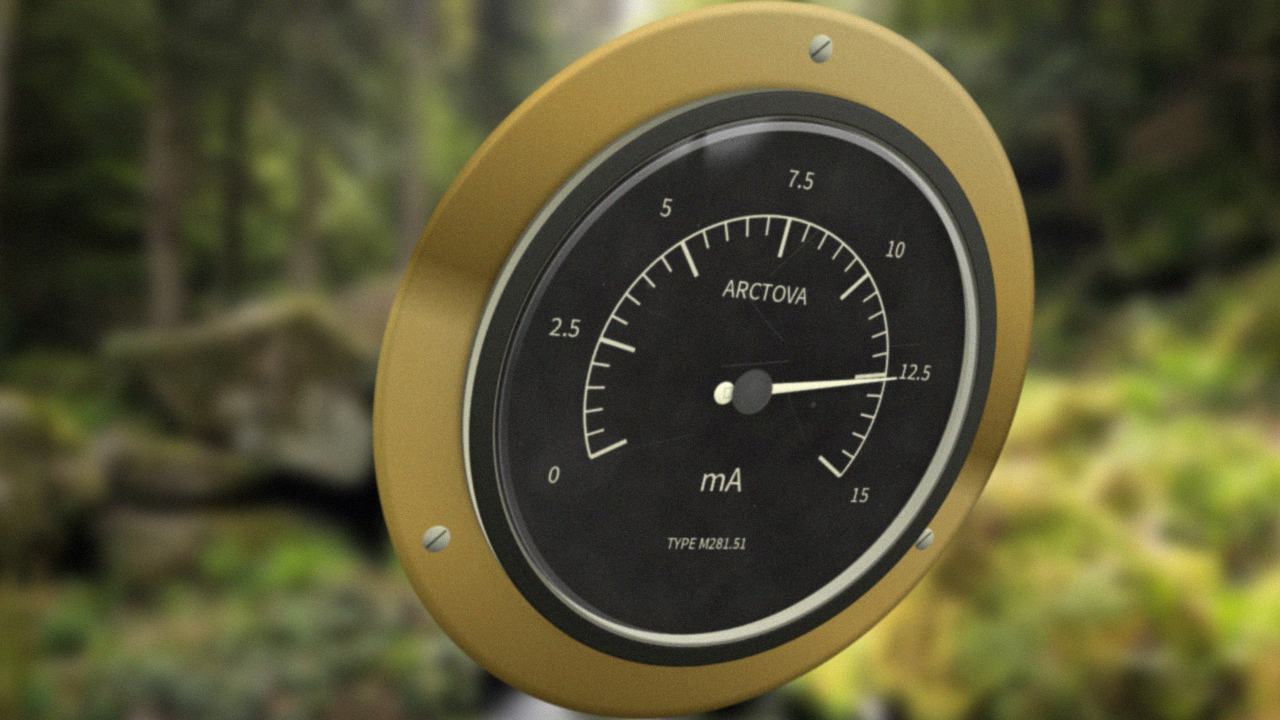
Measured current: 12.5 mA
